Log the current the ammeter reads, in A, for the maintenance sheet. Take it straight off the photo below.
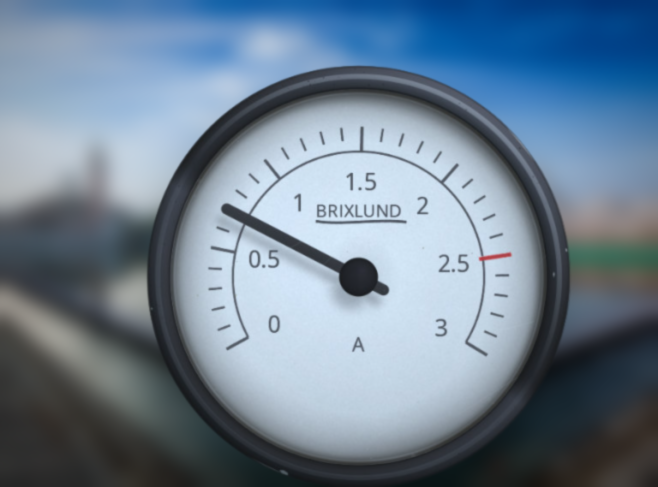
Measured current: 0.7 A
